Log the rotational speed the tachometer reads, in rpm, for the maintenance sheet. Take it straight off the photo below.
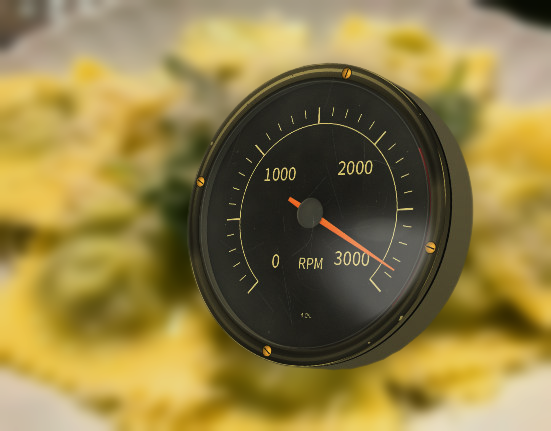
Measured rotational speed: 2850 rpm
